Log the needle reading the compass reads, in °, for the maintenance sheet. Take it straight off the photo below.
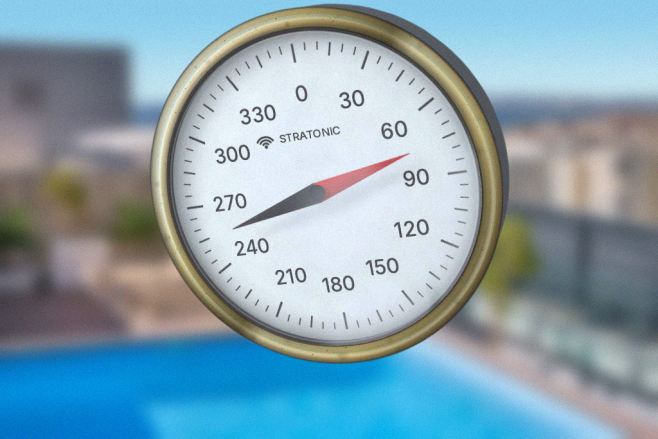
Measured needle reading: 75 °
